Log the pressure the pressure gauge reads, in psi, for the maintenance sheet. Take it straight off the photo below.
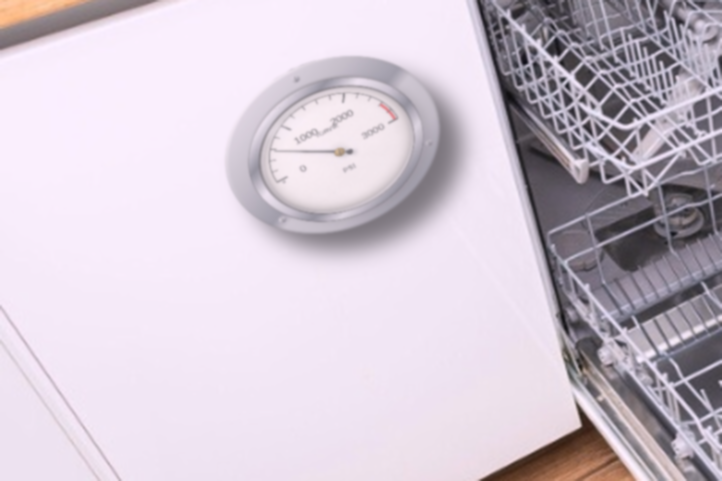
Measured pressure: 600 psi
